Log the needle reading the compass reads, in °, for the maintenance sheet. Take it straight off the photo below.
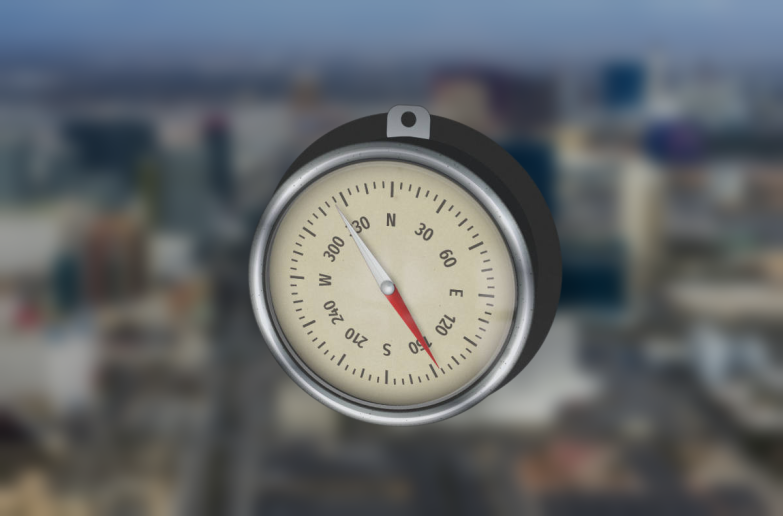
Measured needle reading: 145 °
